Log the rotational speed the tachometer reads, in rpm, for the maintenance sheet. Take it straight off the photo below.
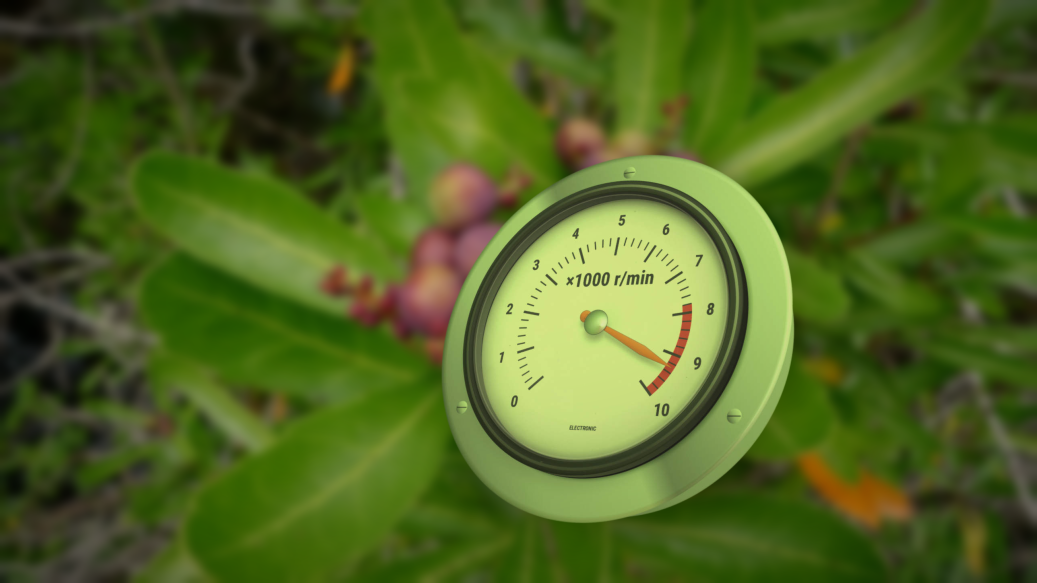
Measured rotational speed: 9300 rpm
